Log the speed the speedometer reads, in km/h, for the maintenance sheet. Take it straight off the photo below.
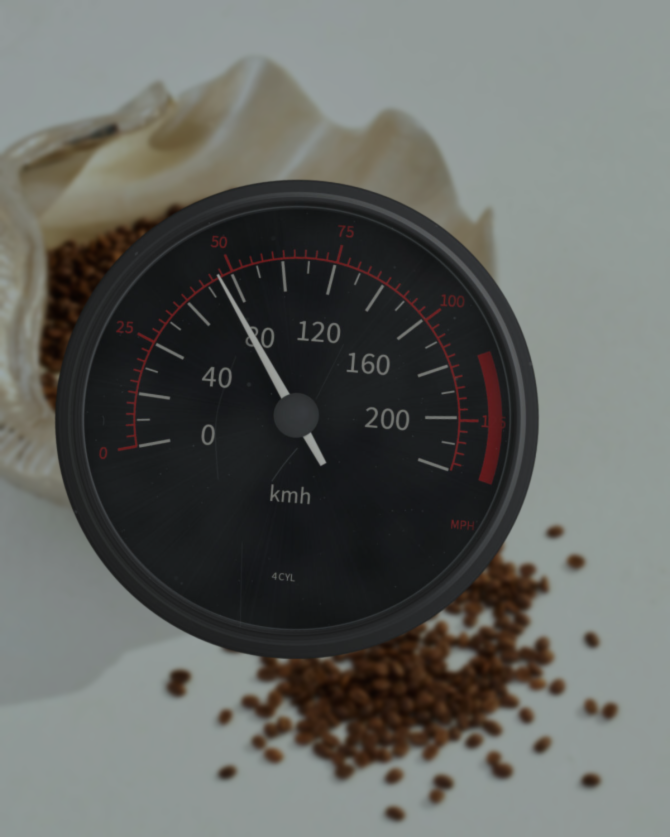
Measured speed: 75 km/h
